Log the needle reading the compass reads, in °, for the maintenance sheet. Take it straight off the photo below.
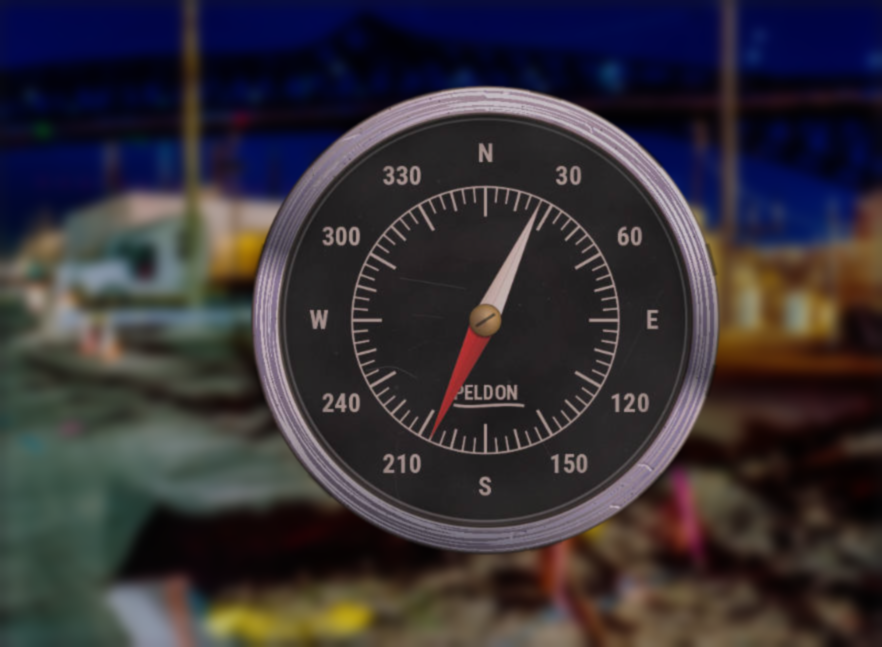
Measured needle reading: 205 °
